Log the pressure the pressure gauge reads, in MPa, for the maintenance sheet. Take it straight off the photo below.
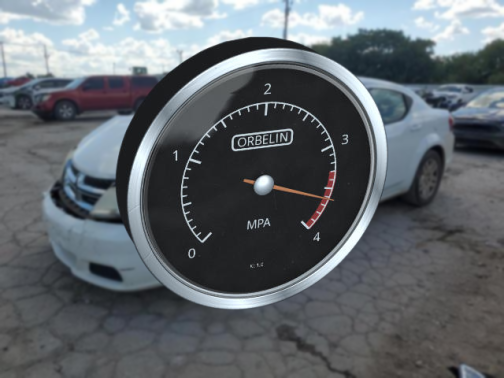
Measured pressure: 3.6 MPa
